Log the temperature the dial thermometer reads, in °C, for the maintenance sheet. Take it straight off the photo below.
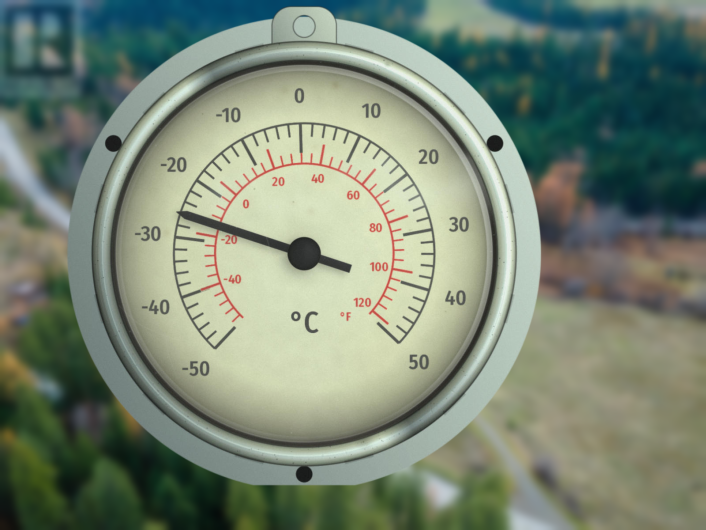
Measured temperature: -26 °C
